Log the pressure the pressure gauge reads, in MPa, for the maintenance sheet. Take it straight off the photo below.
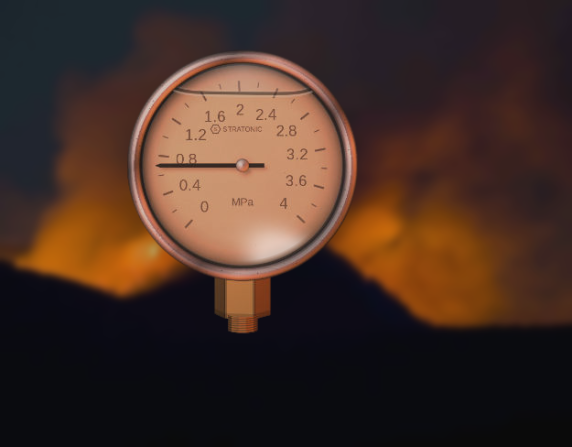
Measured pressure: 0.7 MPa
